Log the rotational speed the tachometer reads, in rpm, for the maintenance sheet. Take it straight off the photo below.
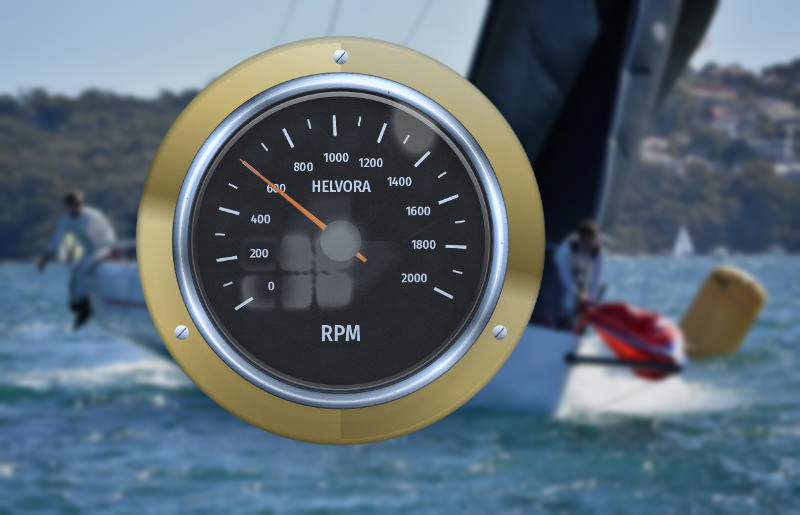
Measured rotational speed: 600 rpm
